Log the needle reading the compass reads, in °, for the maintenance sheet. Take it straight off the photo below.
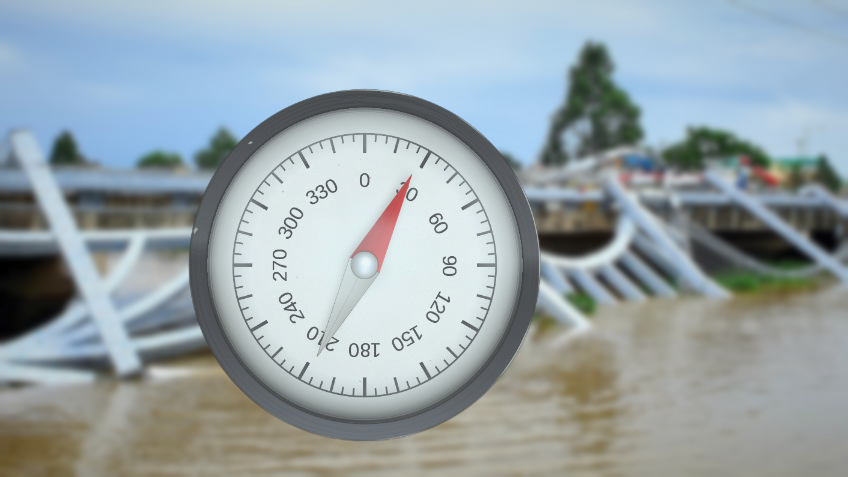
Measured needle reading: 27.5 °
